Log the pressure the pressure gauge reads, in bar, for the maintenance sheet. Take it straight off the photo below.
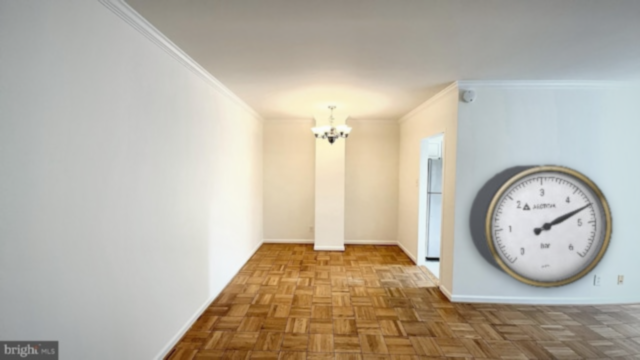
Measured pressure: 4.5 bar
